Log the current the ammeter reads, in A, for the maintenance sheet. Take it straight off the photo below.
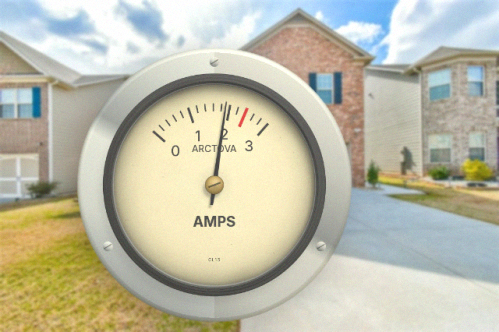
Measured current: 1.9 A
